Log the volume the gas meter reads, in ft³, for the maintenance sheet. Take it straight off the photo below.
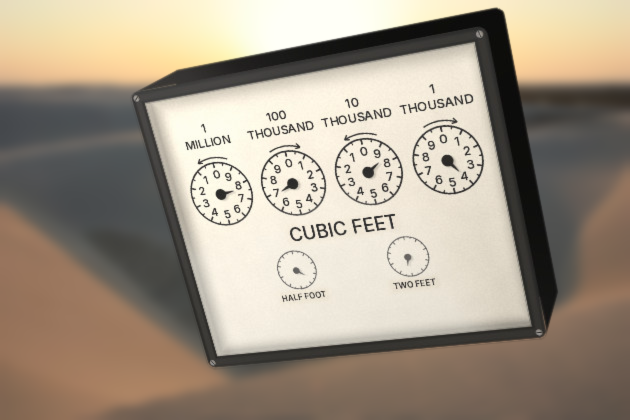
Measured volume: 768400 ft³
